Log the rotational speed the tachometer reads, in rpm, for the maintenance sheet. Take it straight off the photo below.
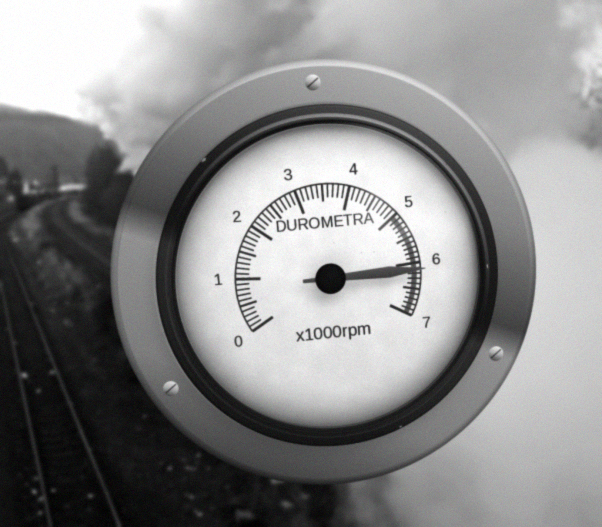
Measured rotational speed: 6100 rpm
